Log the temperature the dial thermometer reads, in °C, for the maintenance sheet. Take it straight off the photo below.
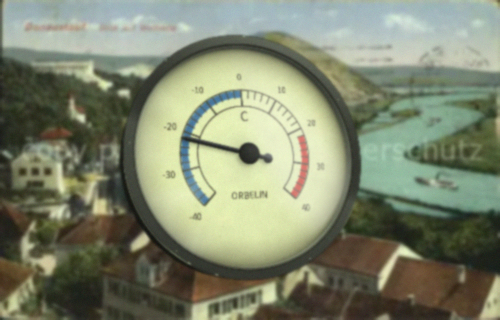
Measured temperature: -22 °C
